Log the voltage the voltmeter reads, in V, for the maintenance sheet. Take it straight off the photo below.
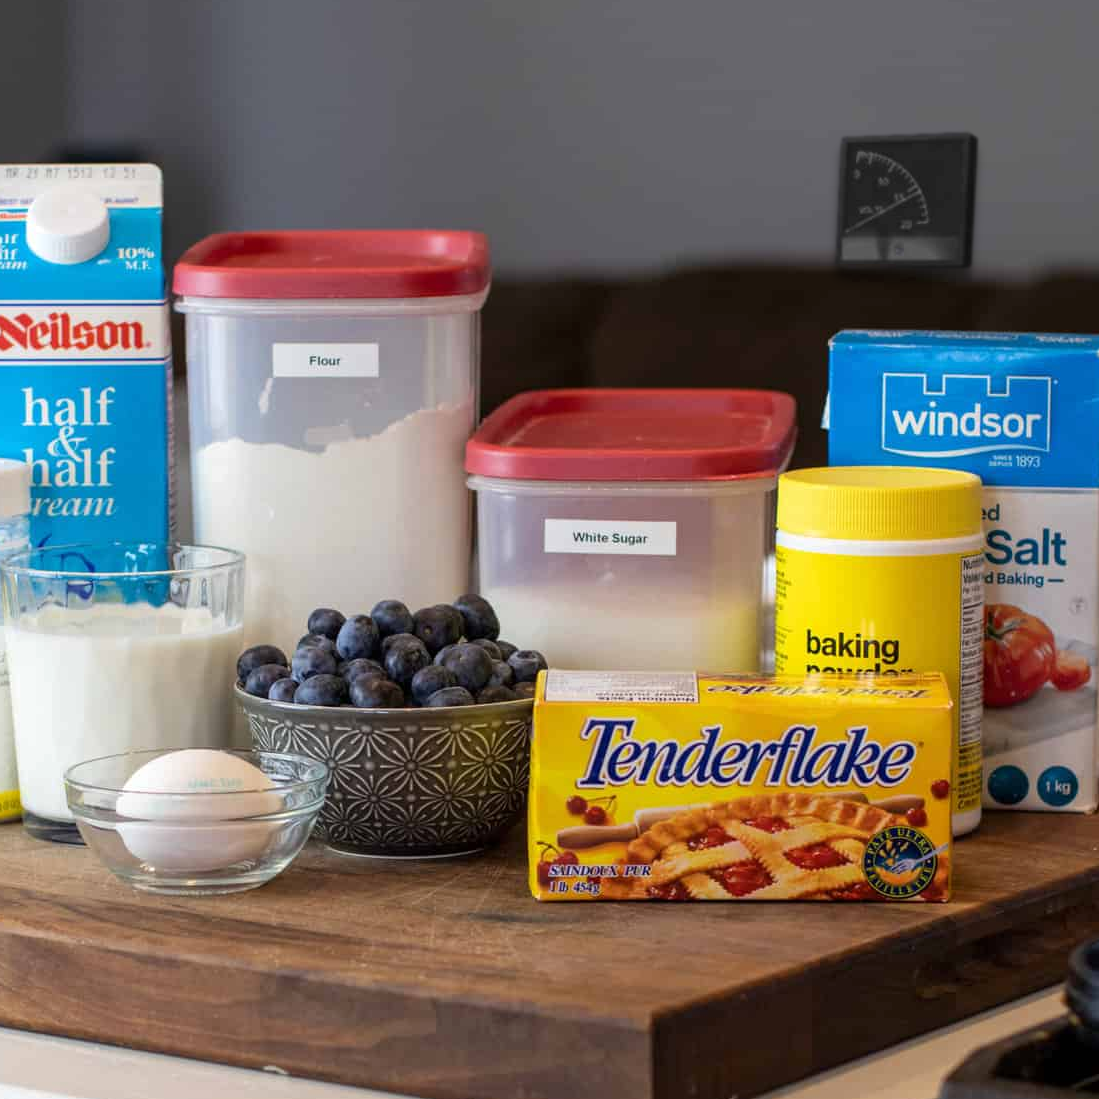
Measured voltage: 16 V
